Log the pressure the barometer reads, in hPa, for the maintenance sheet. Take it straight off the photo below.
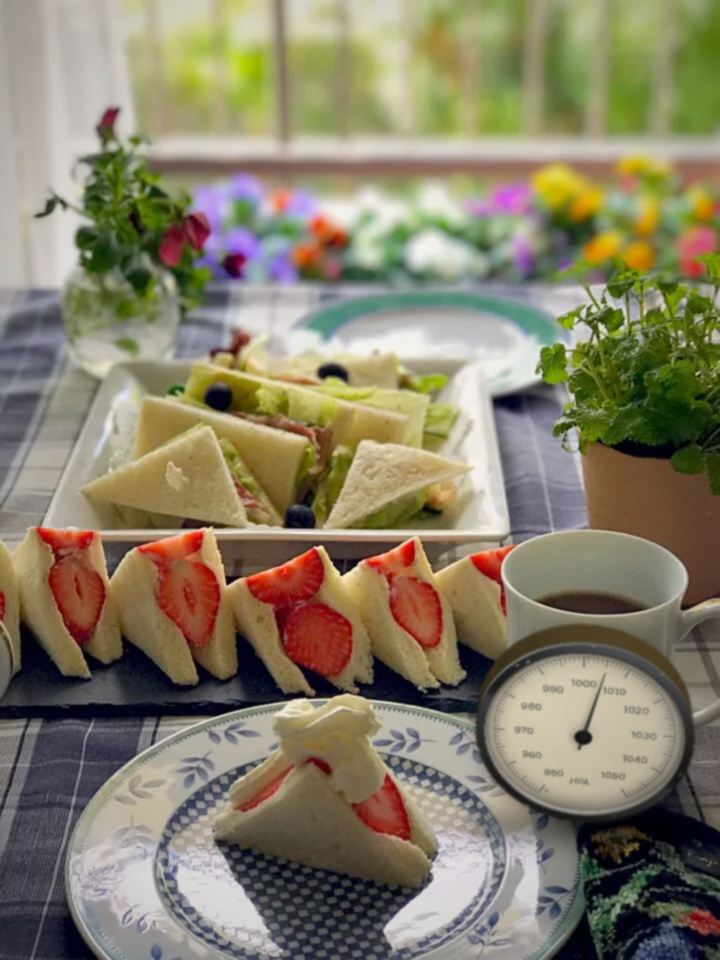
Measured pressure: 1005 hPa
